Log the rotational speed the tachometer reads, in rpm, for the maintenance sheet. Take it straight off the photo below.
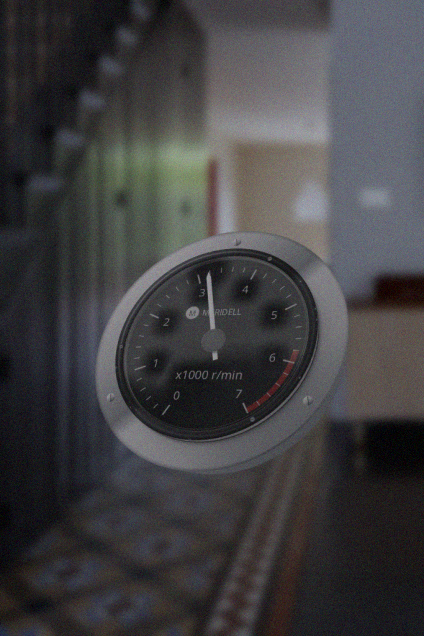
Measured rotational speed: 3200 rpm
